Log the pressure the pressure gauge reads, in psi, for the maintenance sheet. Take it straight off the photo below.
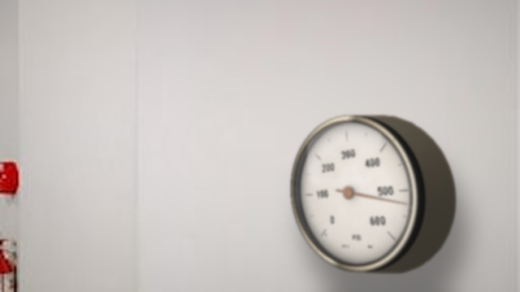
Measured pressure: 525 psi
